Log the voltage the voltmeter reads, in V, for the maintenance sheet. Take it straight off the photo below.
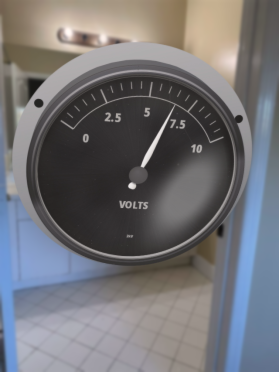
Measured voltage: 6.5 V
